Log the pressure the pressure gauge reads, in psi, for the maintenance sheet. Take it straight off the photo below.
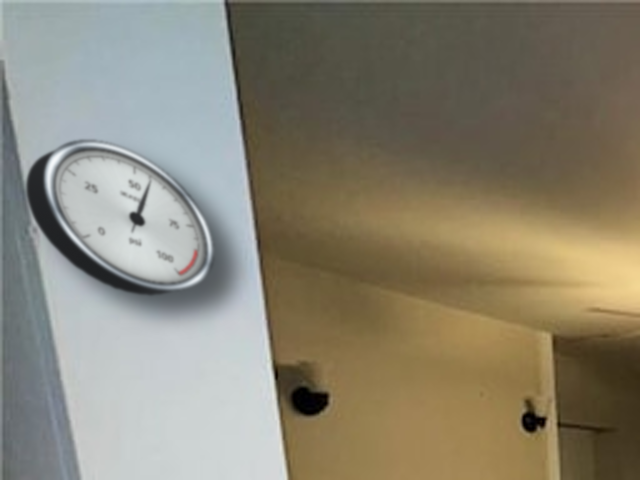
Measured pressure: 55 psi
